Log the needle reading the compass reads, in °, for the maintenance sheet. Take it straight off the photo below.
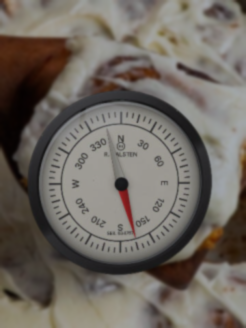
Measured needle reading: 165 °
